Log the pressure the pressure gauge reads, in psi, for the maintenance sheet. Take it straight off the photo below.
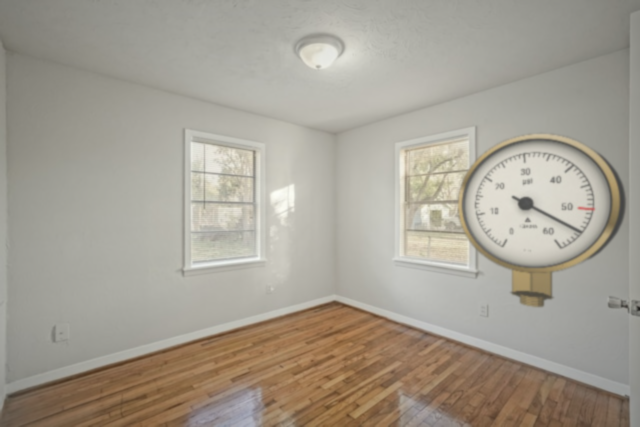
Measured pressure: 55 psi
